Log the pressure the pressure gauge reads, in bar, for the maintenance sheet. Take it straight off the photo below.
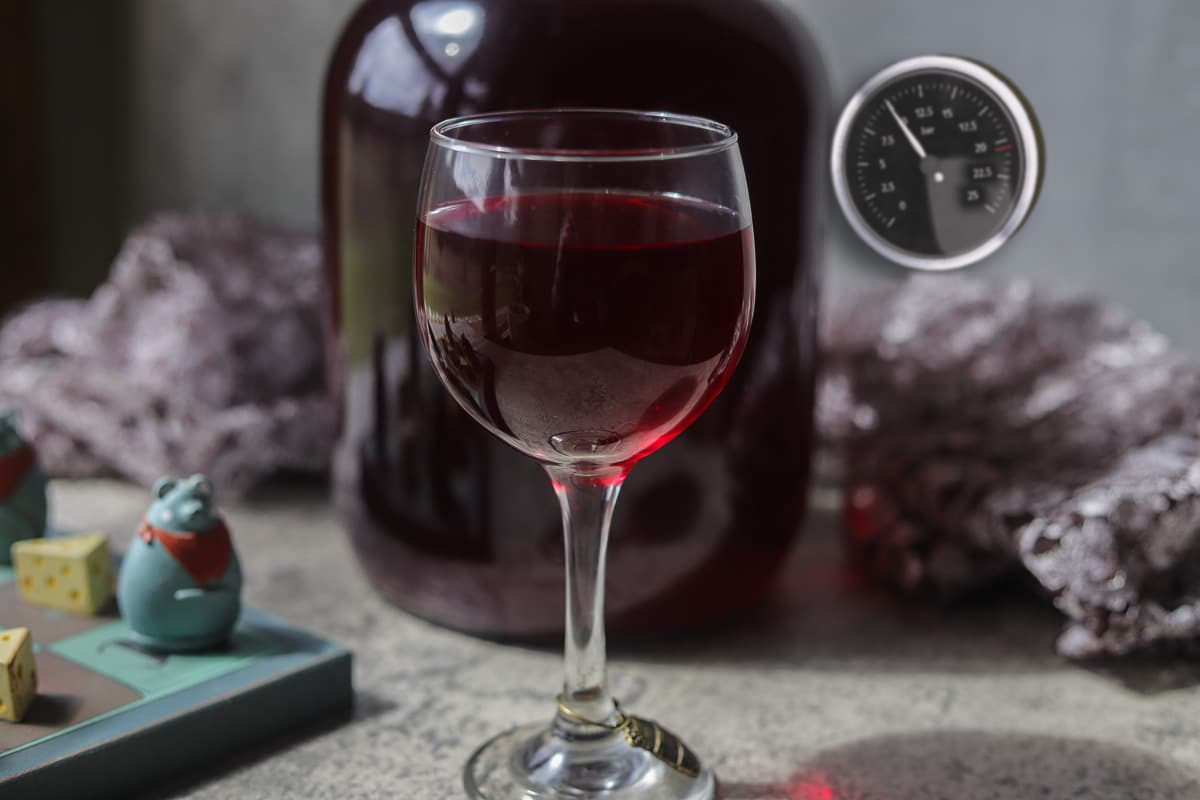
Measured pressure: 10 bar
